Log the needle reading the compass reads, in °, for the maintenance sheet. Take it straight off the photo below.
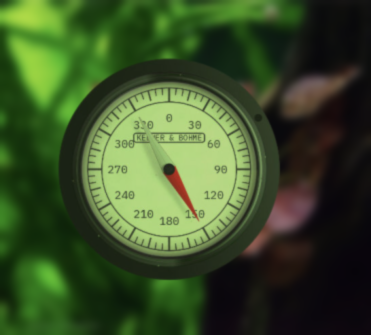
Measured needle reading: 150 °
